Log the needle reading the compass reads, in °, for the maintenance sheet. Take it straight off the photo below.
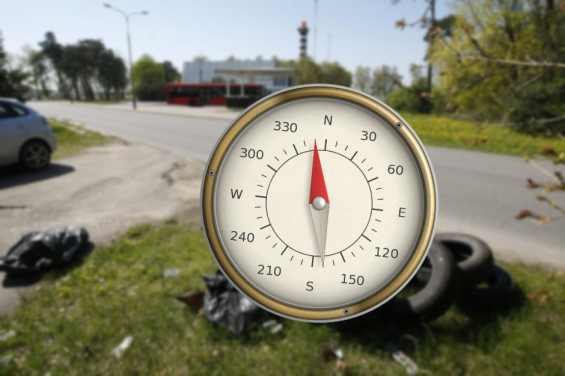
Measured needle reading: 350 °
